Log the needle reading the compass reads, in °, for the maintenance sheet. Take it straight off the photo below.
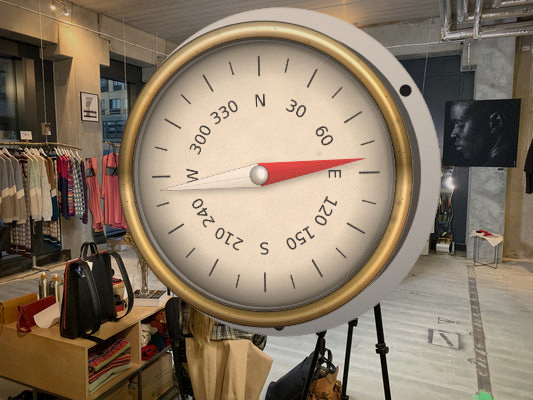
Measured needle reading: 82.5 °
